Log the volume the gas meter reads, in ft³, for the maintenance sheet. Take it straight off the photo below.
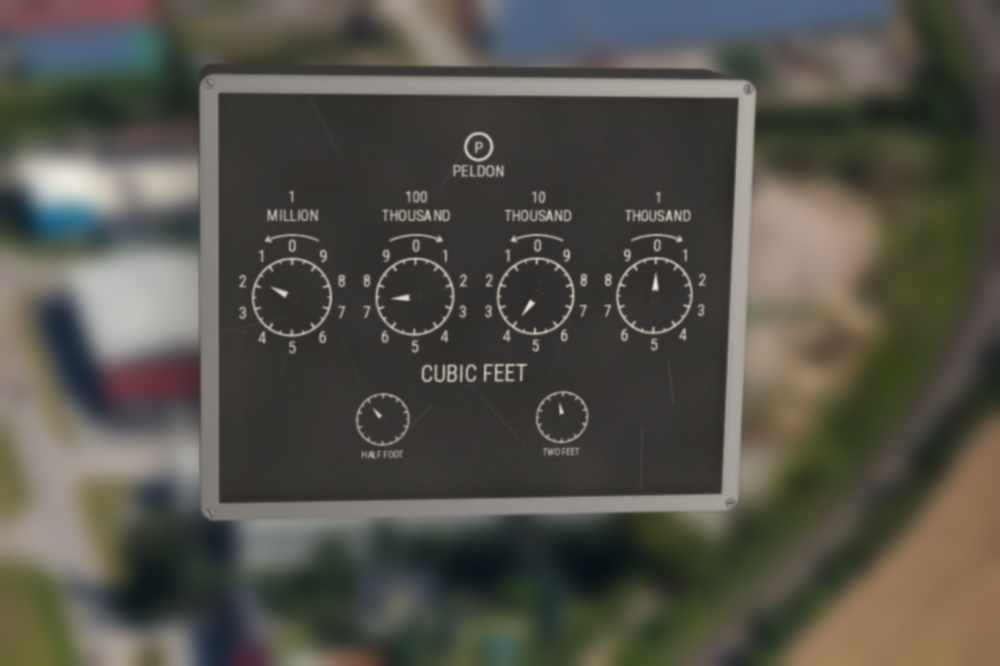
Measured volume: 174000 ft³
